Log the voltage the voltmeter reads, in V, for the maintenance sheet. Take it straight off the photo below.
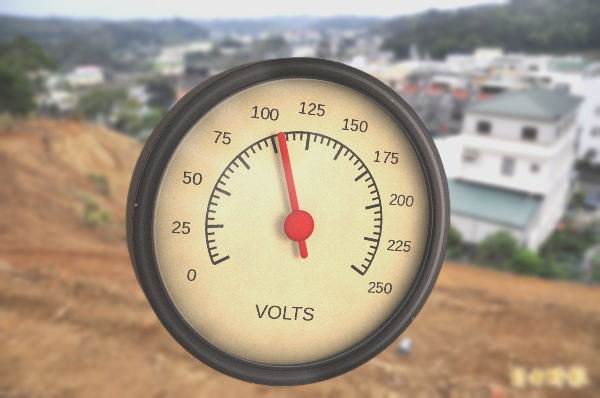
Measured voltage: 105 V
